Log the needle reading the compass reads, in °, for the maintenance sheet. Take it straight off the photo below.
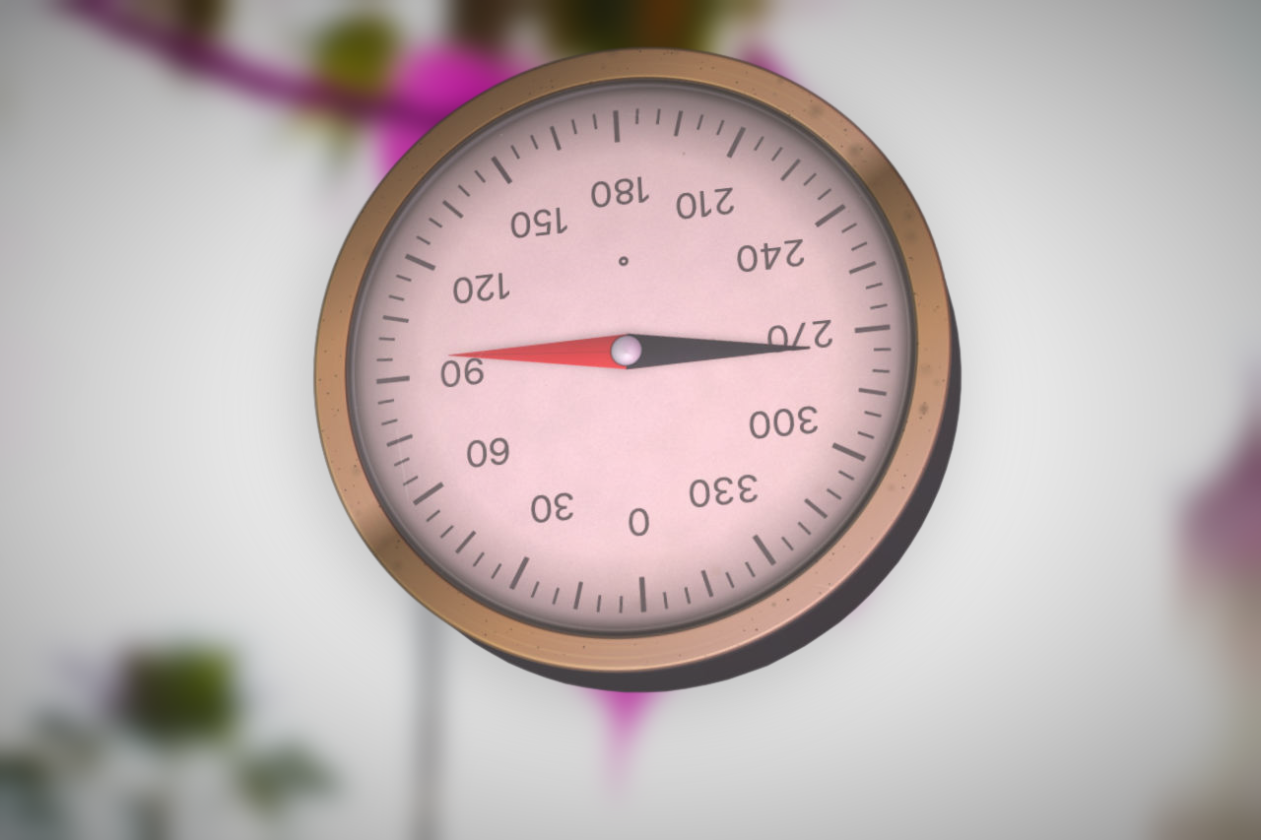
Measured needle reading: 95 °
